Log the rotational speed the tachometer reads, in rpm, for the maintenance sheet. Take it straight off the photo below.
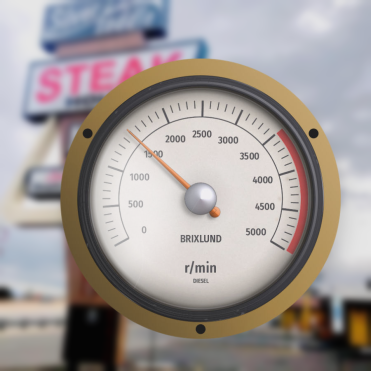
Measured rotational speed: 1500 rpm
